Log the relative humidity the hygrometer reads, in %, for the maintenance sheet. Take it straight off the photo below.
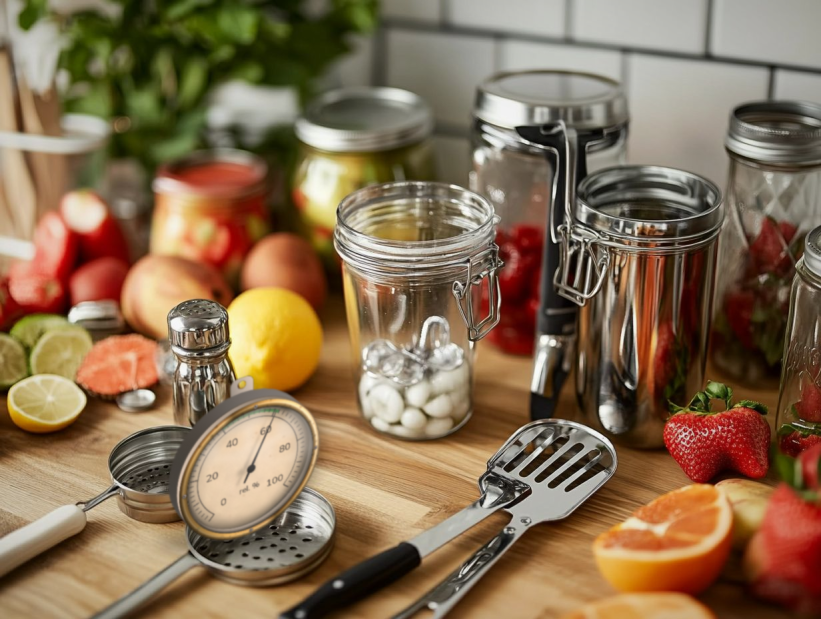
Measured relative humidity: 60 %
